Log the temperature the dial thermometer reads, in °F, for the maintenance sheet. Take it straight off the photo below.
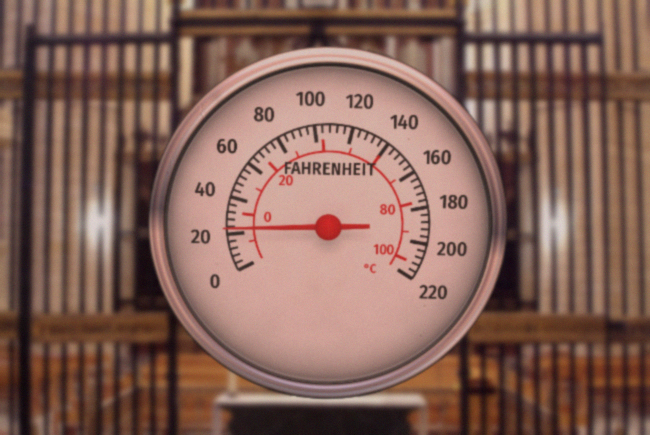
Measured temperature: 24 °F
